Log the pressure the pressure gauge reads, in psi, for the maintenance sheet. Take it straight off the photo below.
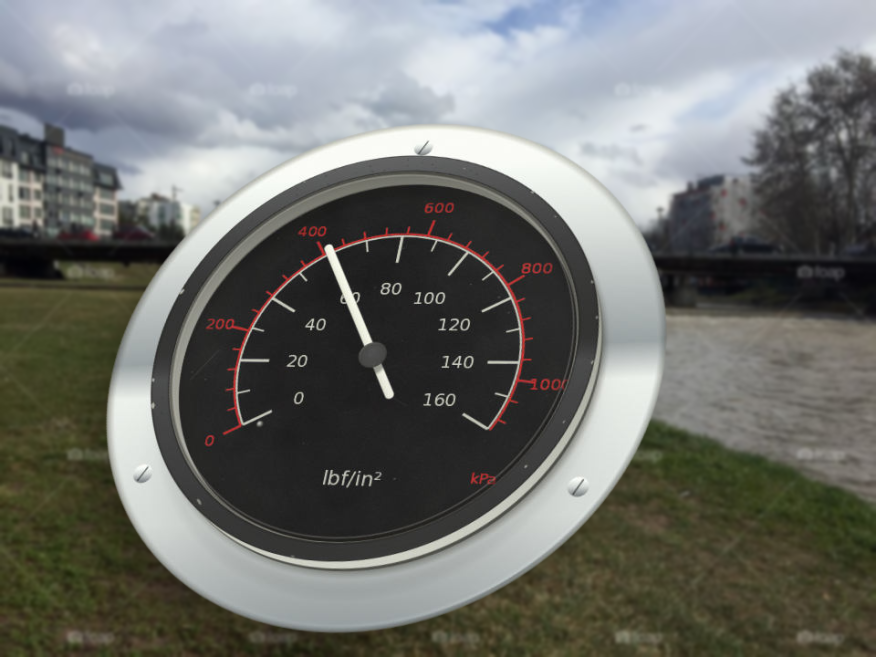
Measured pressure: 60 psi
